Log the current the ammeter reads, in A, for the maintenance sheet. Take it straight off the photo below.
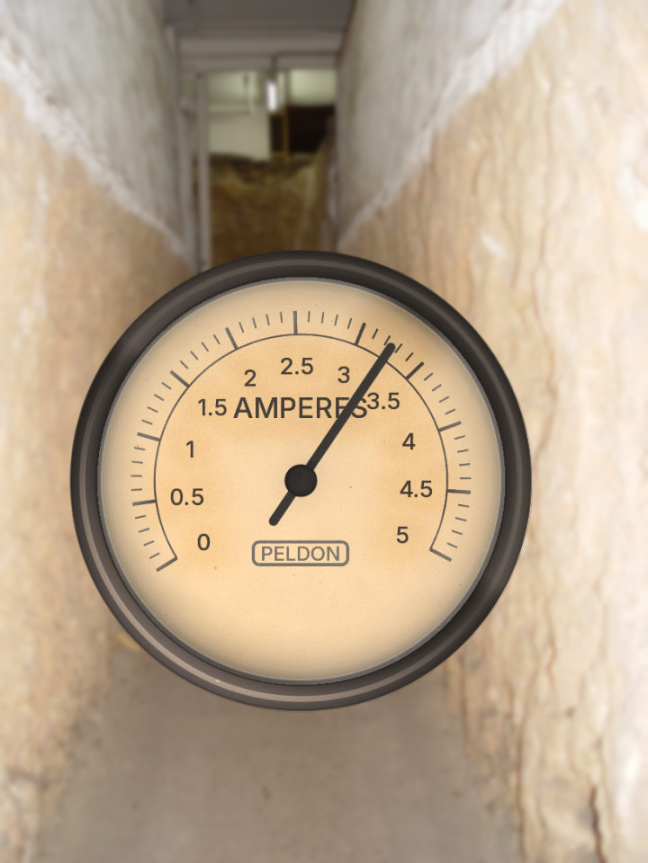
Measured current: 3.25 A
